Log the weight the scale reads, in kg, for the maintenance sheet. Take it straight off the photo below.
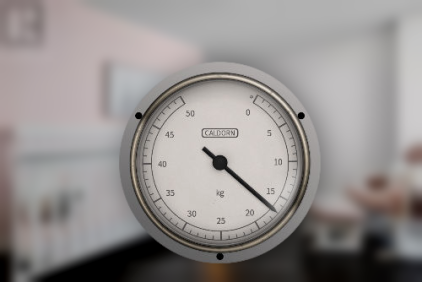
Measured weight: 17 kg
